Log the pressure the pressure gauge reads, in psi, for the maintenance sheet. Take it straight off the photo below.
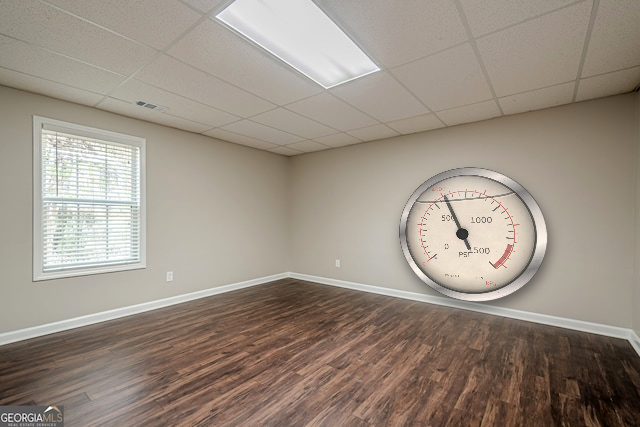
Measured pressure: 600 psi
